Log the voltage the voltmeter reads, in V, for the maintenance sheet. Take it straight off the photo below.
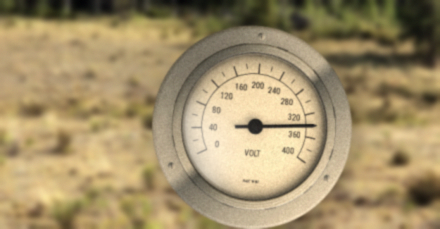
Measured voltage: 340 V
